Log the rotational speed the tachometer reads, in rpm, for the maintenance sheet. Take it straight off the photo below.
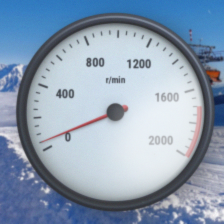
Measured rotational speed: 50 rpm
